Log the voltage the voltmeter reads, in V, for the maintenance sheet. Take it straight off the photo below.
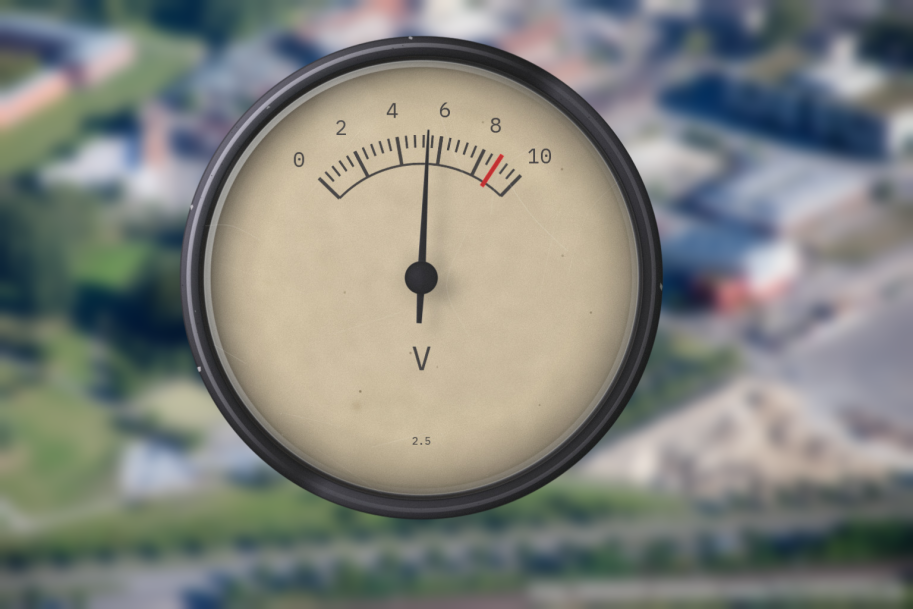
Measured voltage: 5.4 V
